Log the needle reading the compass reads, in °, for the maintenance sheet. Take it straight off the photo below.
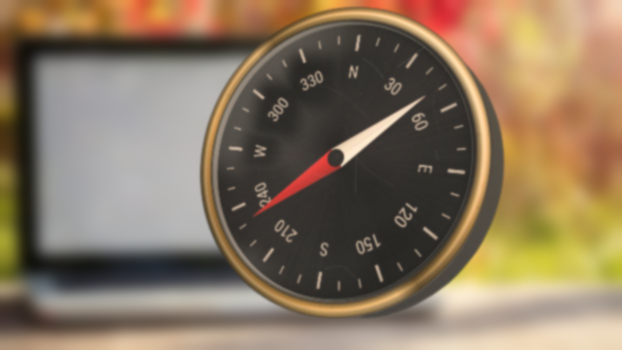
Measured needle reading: 230 °
